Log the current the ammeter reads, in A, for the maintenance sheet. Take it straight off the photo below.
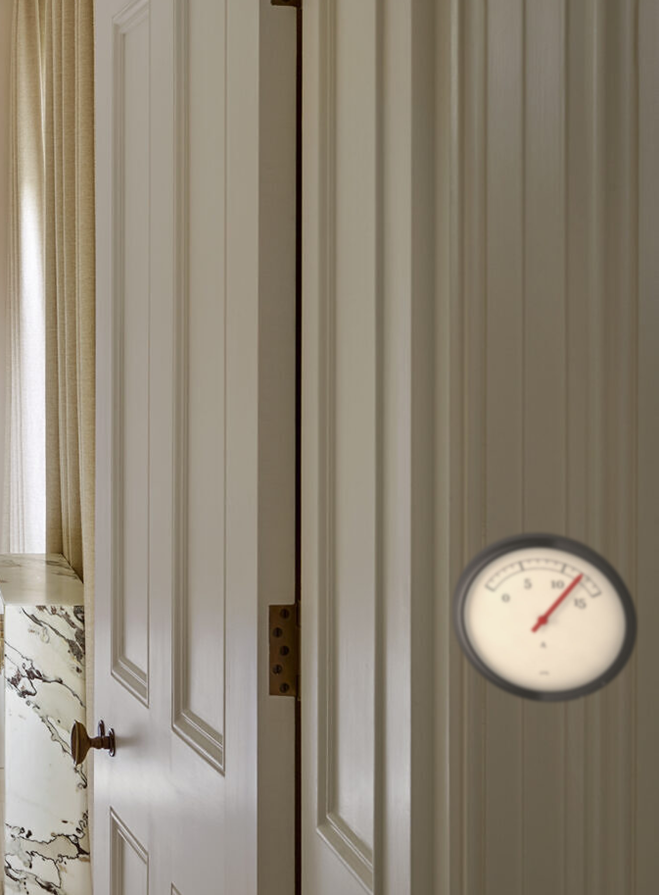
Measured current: 12 A
